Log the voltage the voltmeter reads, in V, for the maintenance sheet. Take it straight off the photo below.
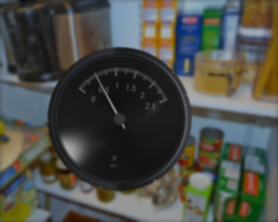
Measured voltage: 0.5 V
